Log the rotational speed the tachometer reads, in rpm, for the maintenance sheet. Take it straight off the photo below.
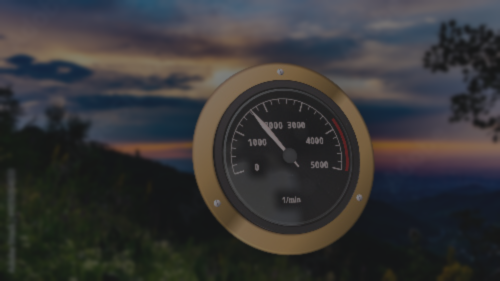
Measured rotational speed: 1600 rpm
